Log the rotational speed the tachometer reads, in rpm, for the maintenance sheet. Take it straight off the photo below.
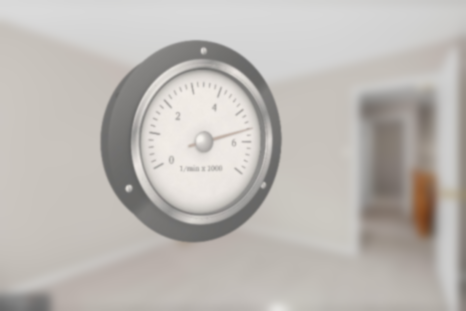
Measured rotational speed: 5600 rpm
